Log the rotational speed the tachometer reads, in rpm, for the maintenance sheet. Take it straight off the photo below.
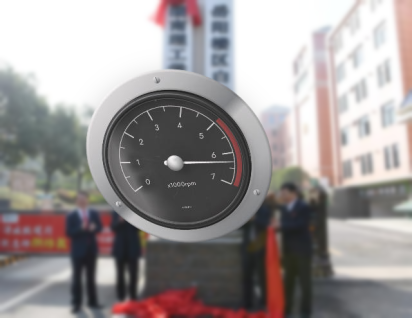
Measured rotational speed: 6250 rpm
